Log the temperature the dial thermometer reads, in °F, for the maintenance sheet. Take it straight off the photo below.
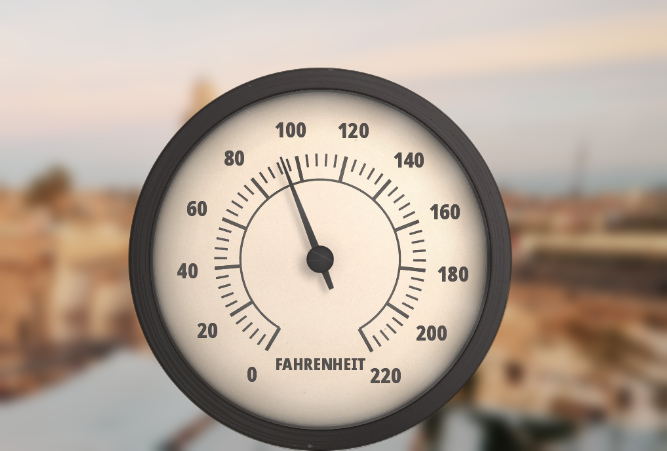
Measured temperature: 94 °F
